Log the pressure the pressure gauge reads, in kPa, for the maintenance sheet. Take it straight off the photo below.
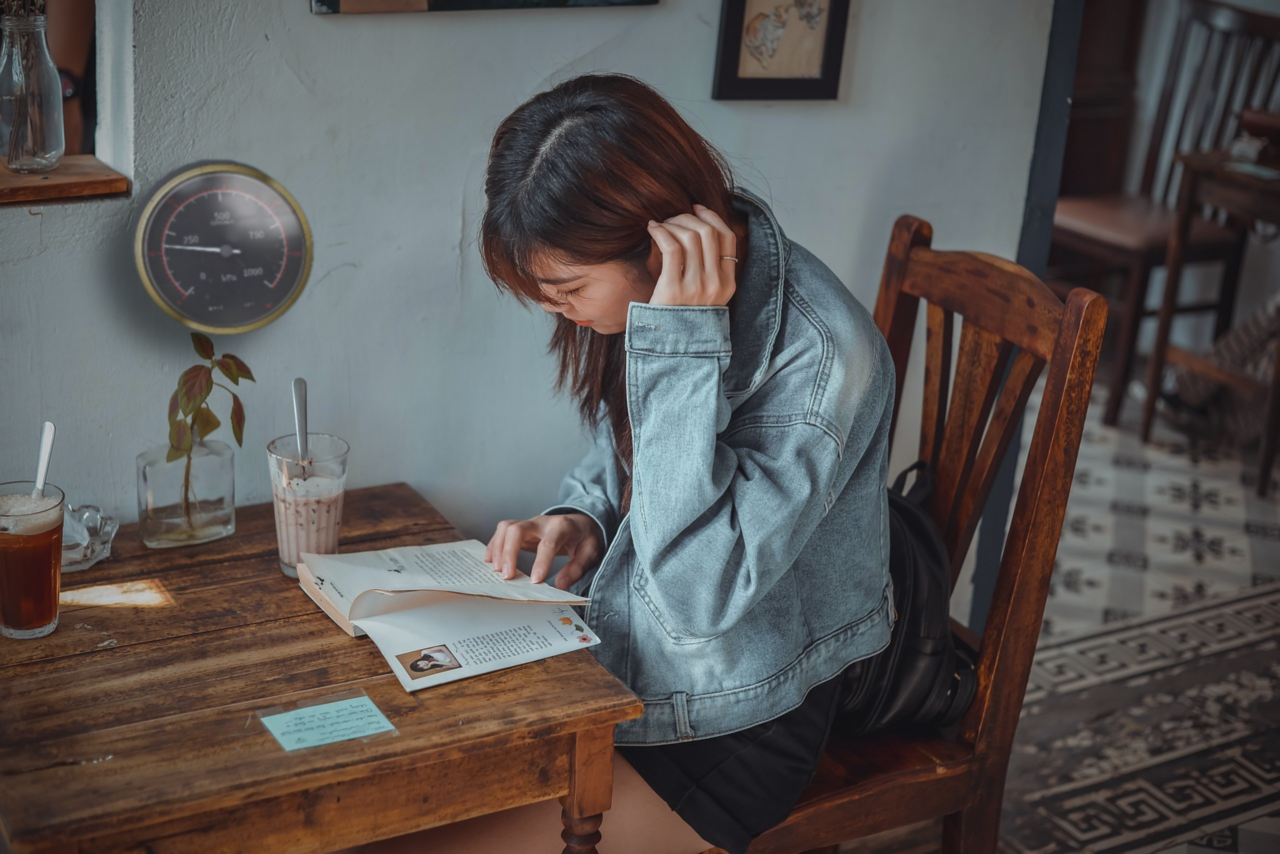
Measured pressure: 200 kPa
